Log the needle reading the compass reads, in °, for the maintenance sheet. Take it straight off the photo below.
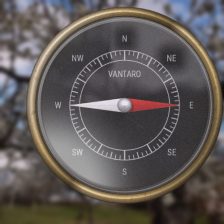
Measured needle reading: 90 °
